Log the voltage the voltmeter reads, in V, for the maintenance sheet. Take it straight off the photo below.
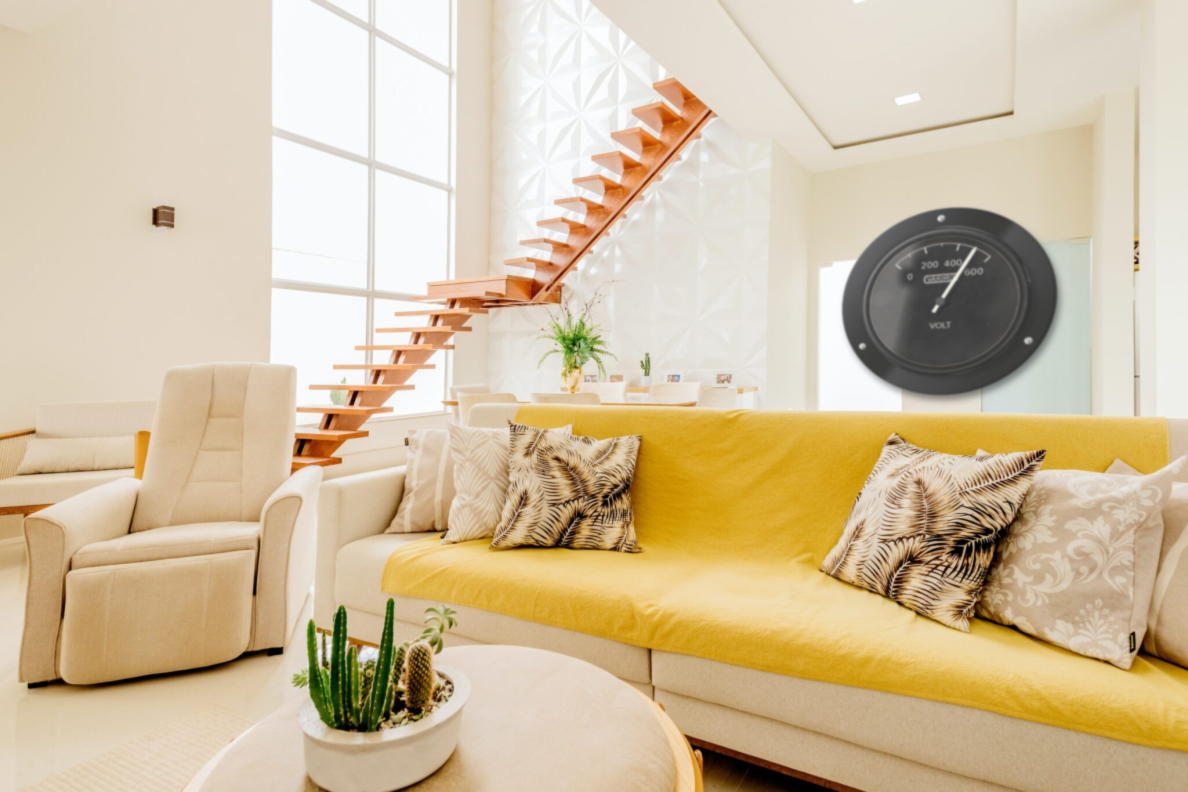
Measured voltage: 500 V
